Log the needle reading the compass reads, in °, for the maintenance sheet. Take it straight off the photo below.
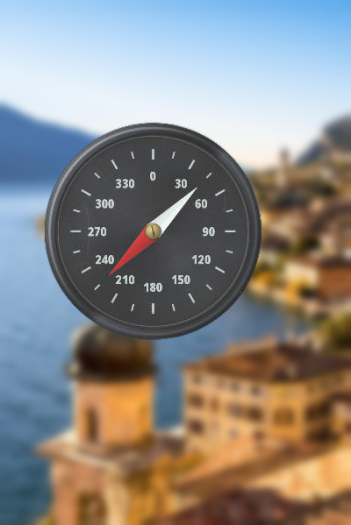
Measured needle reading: 225 °
